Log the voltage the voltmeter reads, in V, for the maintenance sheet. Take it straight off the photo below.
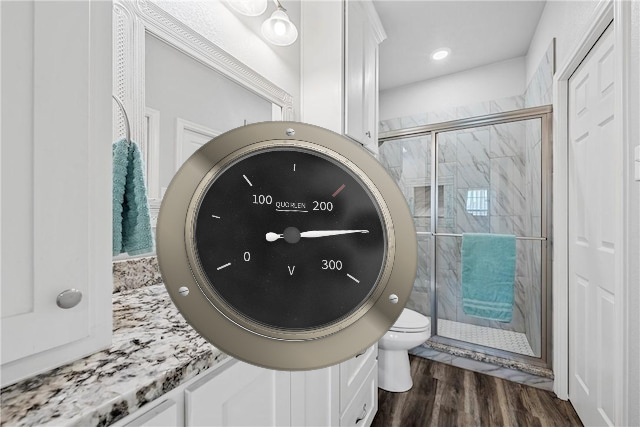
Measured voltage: 250 V
